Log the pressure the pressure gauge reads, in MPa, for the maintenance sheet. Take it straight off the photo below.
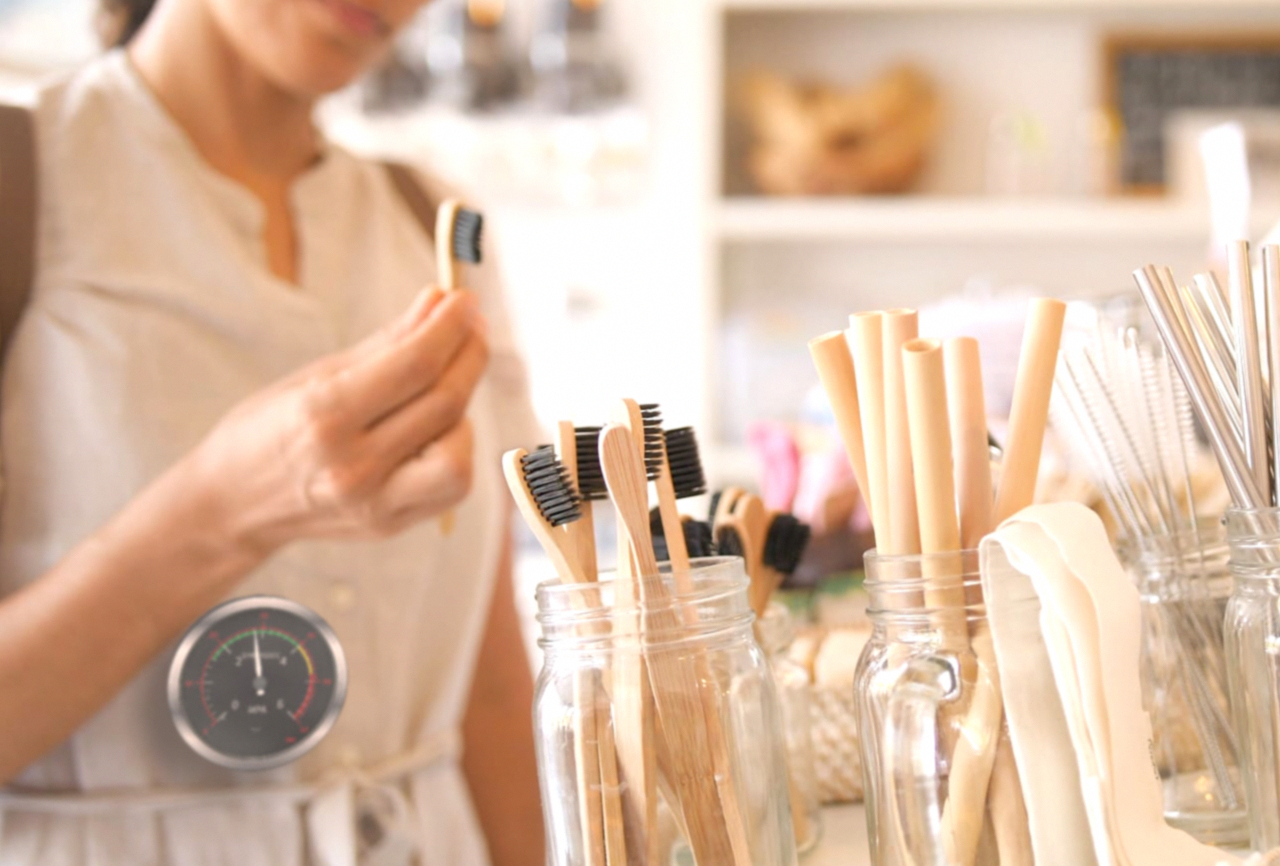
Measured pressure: 2.8 MPa
